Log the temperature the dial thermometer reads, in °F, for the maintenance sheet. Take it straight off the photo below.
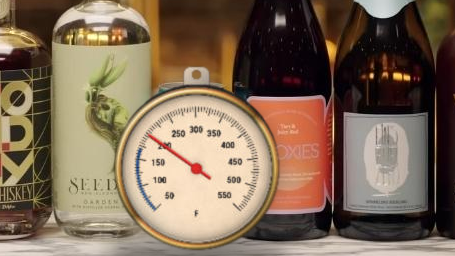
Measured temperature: 200 °F
